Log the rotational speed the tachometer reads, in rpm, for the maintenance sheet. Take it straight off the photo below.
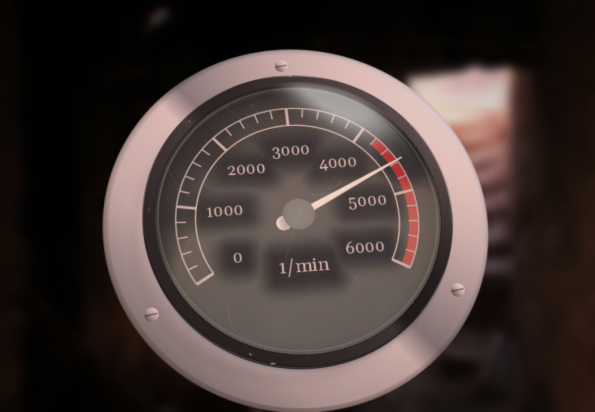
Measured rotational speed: 4600 rpm
